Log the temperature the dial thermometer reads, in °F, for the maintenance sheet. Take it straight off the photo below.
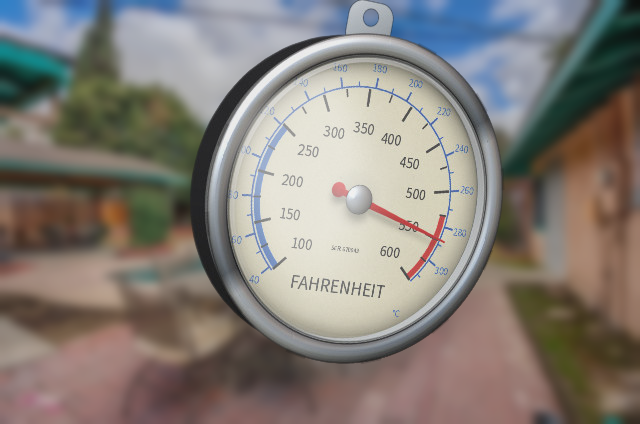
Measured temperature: 550 °F
